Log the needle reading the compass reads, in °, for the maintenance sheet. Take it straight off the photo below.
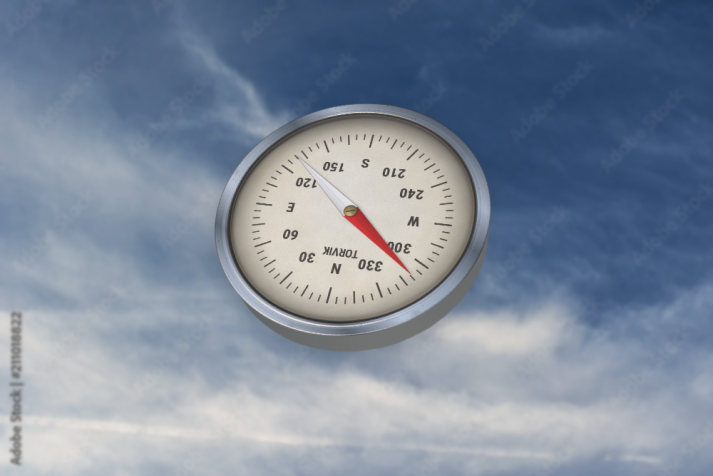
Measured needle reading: 310 °
